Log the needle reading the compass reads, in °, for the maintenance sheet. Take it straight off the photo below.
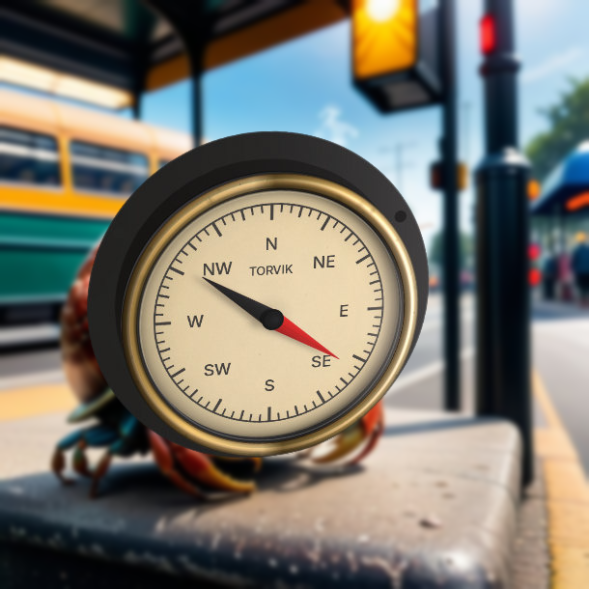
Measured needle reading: 125 °
